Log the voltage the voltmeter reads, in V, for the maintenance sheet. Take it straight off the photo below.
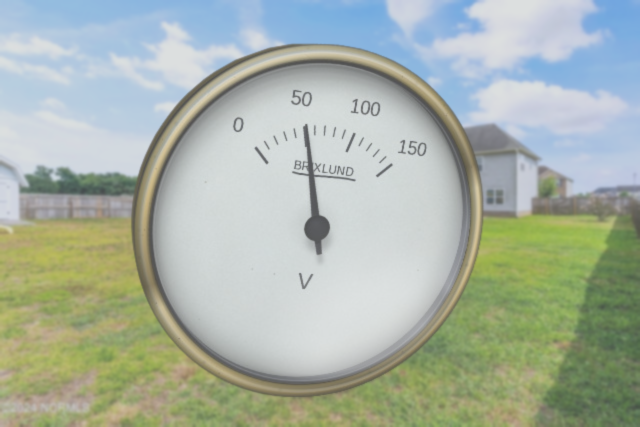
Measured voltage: 50 V
